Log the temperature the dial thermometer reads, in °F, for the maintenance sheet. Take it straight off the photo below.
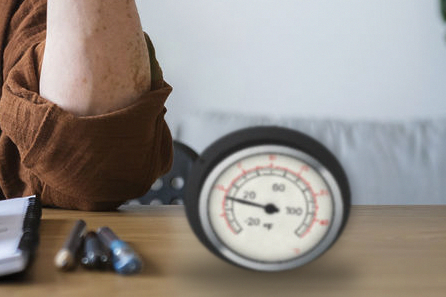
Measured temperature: 10 °F
